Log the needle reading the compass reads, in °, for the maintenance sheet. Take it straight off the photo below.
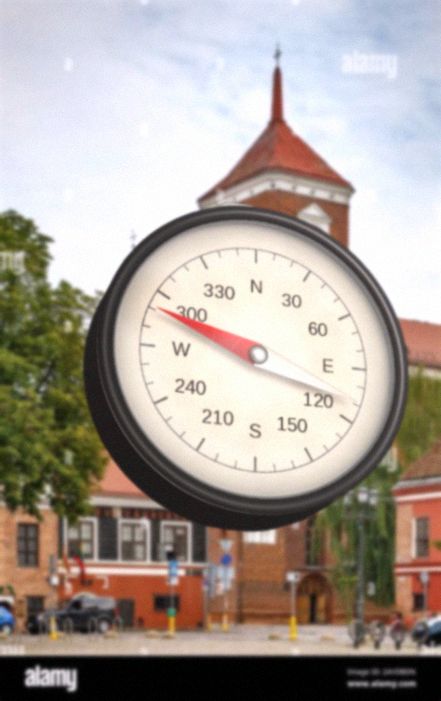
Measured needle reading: 290 °
